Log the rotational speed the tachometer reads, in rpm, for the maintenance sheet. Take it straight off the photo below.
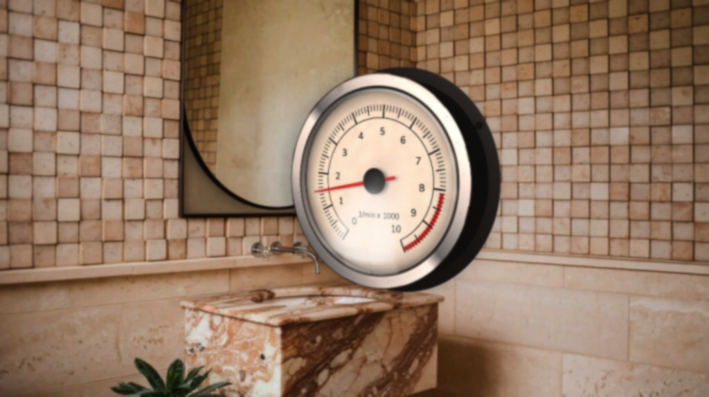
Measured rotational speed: 1500 rpm
